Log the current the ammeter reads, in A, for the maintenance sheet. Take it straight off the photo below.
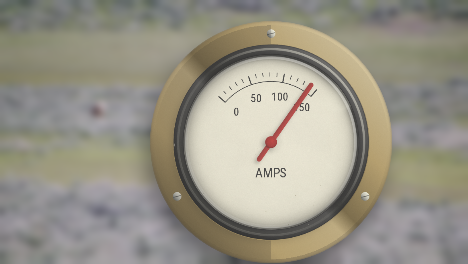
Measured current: 140 A
